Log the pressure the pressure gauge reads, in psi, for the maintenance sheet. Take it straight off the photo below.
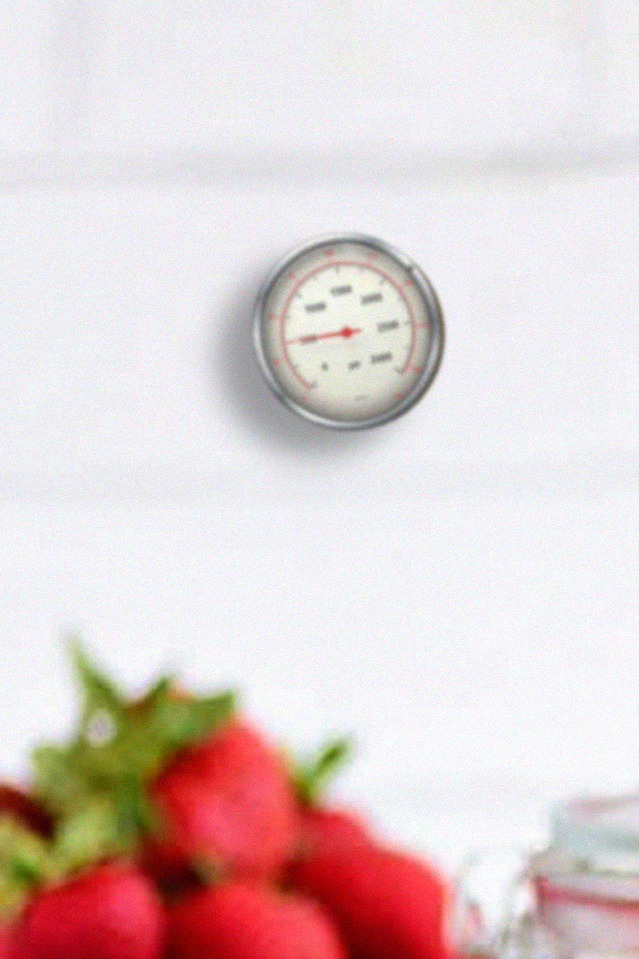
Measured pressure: 500 psi
